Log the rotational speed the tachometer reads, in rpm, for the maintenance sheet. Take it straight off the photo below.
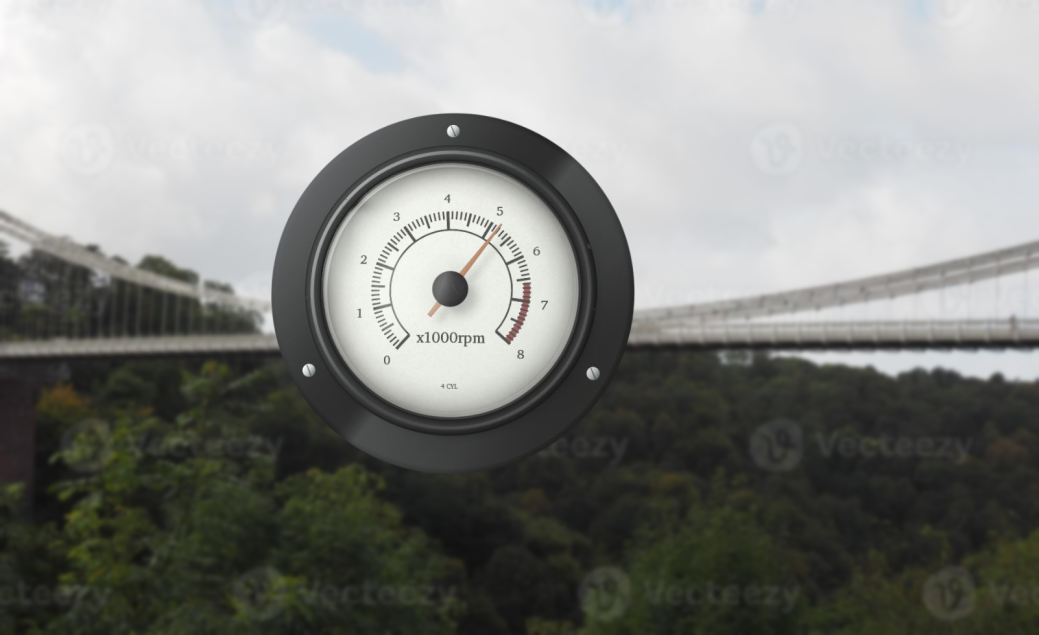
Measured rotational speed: 5200 rpm
